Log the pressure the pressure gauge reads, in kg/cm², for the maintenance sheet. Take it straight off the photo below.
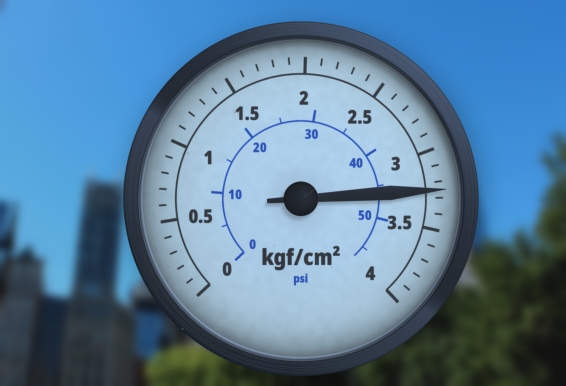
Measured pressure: 3.25 kg/cm²
